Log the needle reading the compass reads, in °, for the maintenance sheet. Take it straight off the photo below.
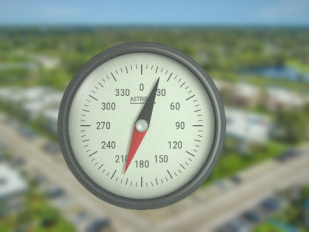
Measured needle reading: 200 °
